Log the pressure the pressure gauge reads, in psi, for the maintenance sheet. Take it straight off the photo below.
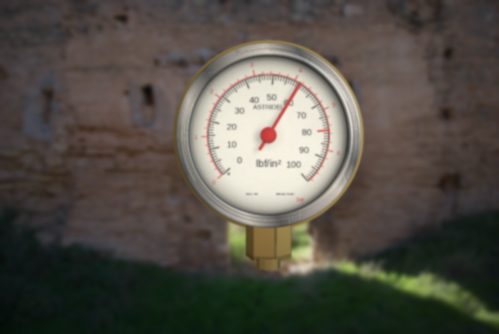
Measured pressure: 60 psi
